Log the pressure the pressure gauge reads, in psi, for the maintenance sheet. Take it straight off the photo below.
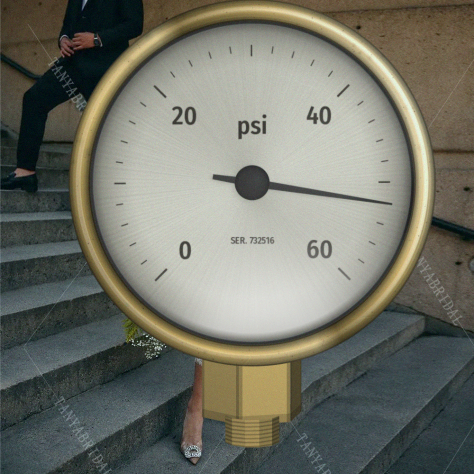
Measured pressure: 52 psi
